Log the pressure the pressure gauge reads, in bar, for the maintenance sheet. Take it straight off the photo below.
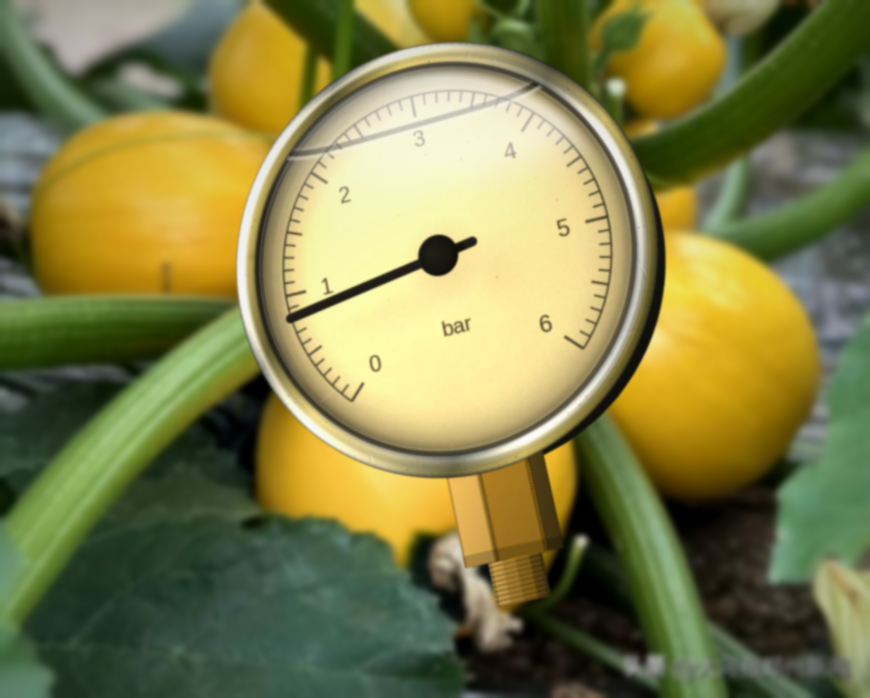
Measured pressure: 0.8 bar
